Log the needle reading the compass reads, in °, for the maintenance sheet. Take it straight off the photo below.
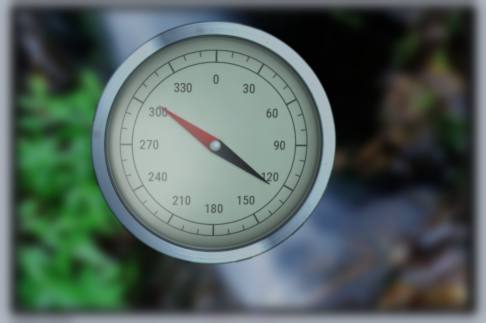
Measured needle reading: 305 °
